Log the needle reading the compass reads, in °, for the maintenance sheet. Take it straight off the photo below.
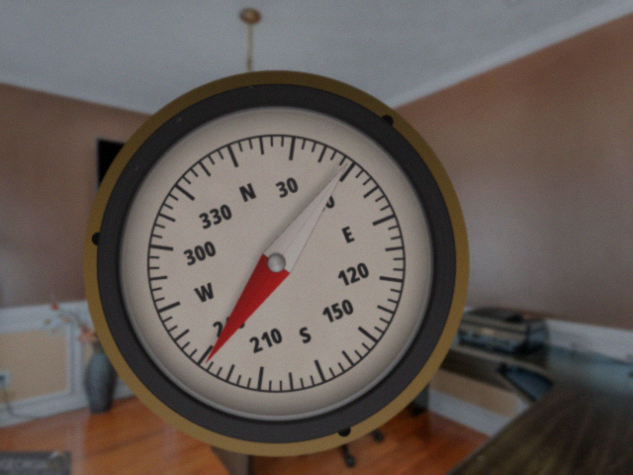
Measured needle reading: 237.5 °
